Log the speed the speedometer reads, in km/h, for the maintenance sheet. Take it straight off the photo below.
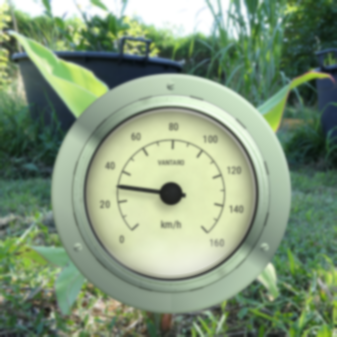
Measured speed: 30 km/h
